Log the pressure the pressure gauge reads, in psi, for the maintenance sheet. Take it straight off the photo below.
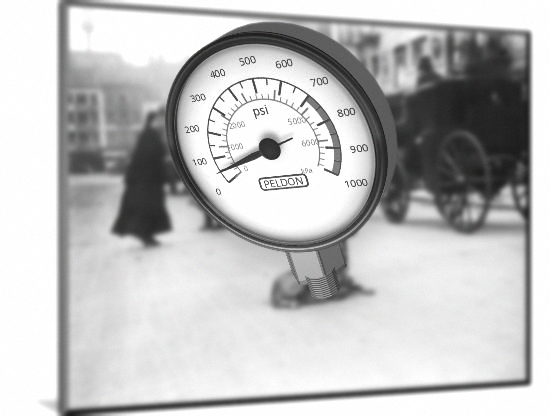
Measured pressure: 50 psi
